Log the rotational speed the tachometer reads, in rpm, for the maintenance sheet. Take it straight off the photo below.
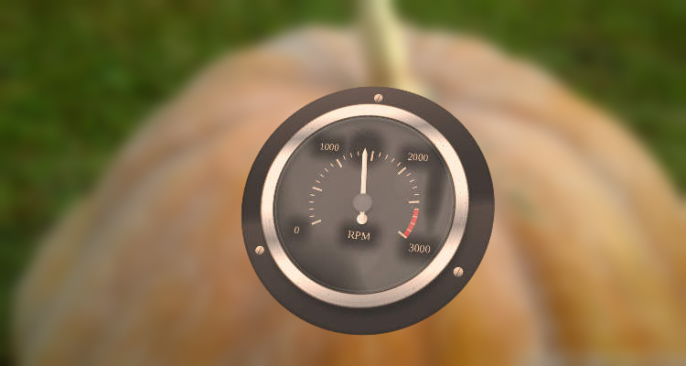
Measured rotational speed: 1400 rpm
